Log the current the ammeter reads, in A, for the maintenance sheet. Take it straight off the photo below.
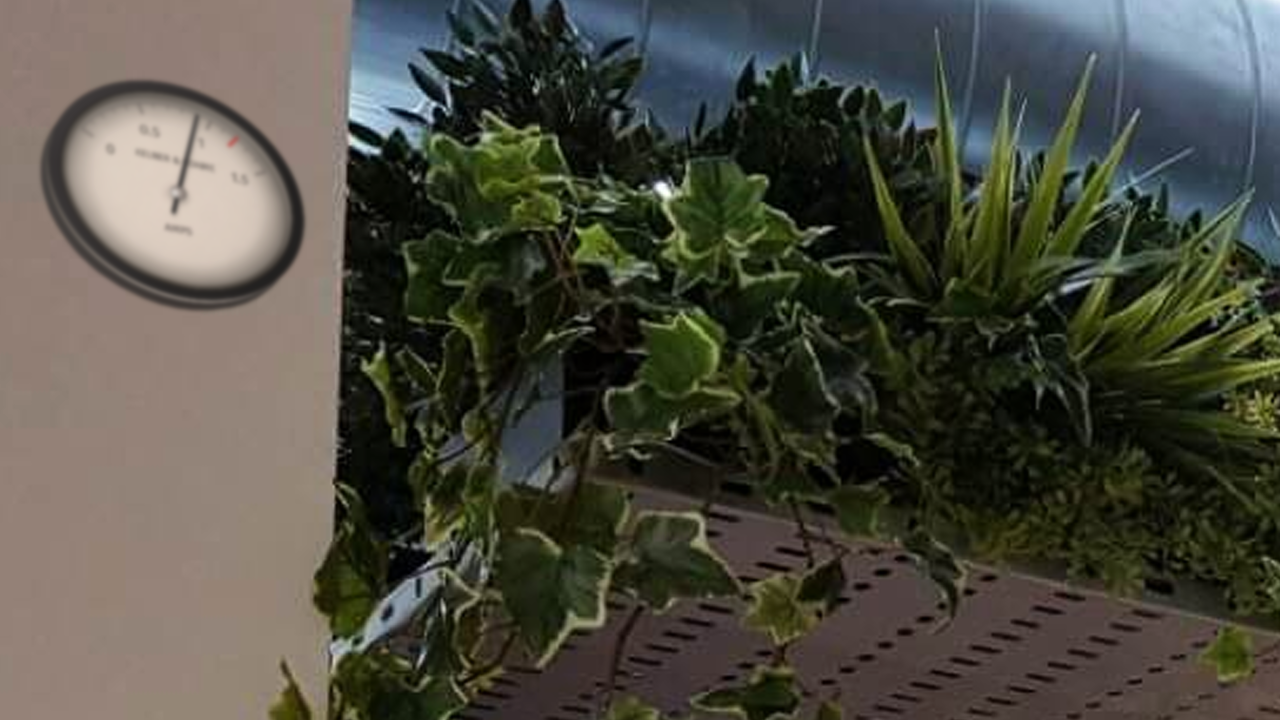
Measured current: 0.9 A
